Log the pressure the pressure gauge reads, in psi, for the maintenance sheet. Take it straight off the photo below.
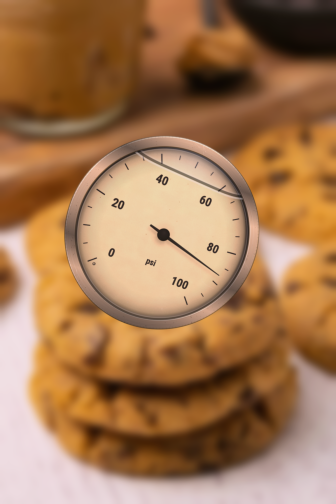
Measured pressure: 87.5 psi
